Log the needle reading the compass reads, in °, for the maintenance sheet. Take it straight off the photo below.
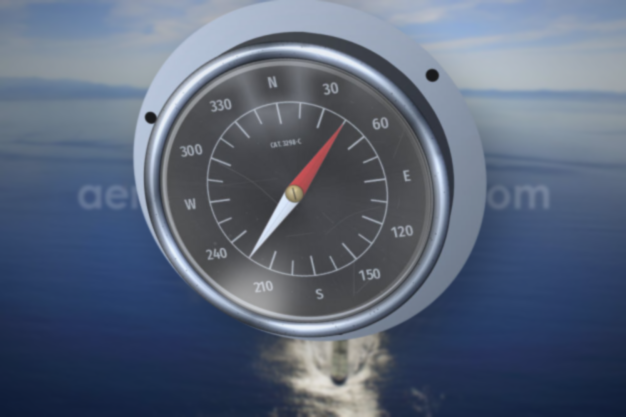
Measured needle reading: 45 °
